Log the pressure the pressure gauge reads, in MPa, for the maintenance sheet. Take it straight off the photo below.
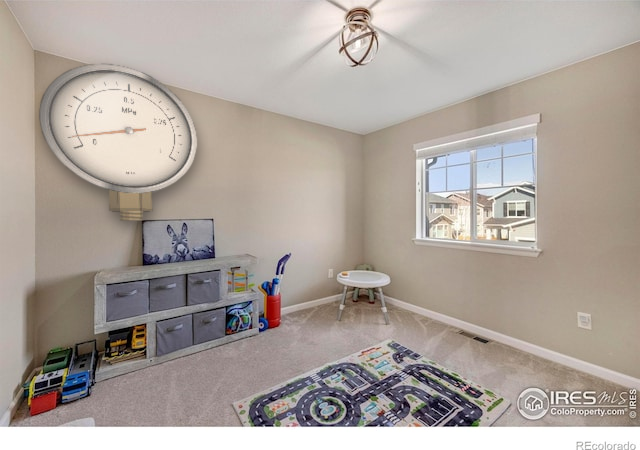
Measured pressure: 0.05 MPa
